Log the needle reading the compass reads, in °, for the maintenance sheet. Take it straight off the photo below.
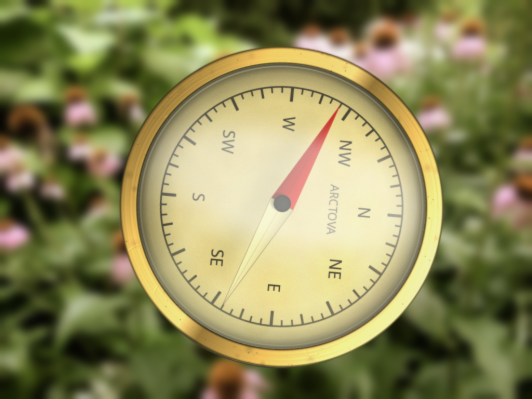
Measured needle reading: 295 °
